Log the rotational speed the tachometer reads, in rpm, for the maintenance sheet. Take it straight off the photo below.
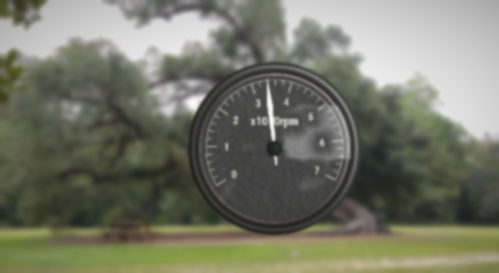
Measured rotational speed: 3400 rpm
